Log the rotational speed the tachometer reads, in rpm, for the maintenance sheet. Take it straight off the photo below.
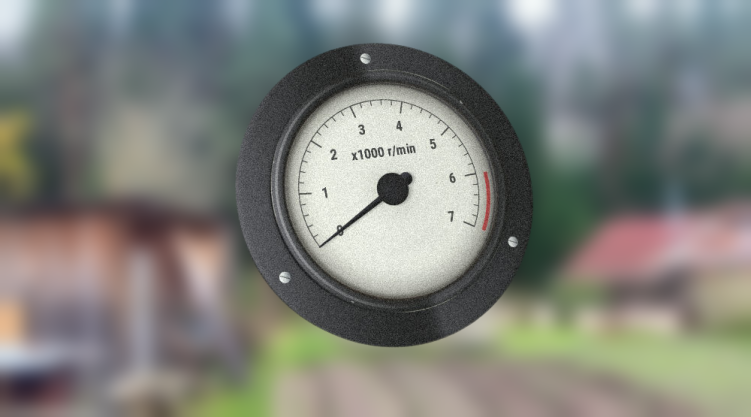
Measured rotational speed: 0 rpm
